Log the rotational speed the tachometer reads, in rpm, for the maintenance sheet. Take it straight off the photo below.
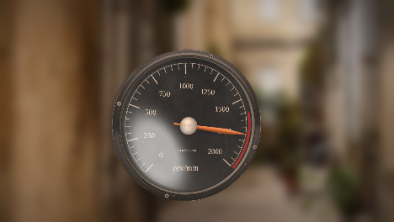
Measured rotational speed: 1750 rpm
